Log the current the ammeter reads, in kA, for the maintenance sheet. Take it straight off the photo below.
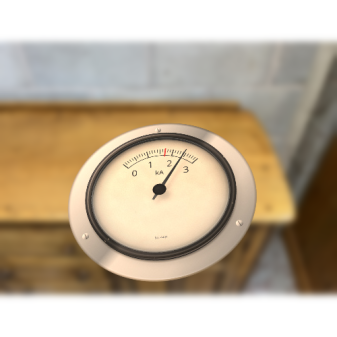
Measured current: 2.5 kA
